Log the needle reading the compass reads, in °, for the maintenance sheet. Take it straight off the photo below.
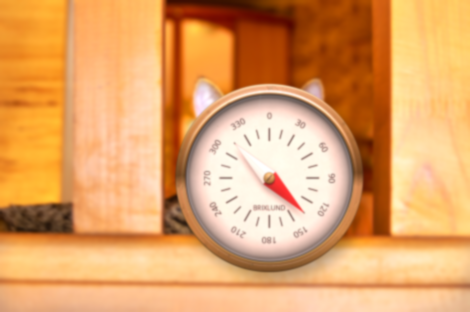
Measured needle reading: 135 °
